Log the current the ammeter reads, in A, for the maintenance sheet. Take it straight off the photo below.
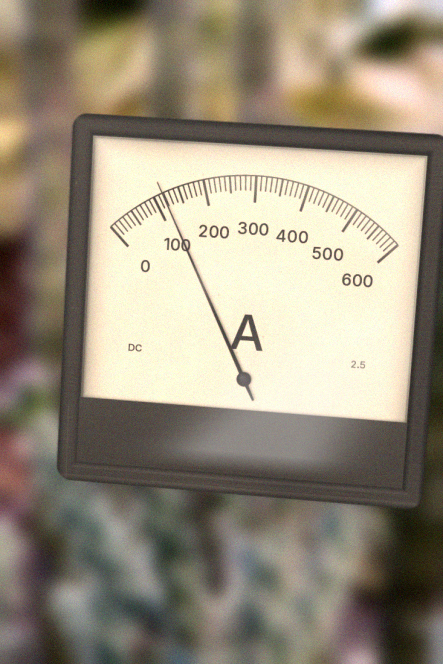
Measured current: 120 A
